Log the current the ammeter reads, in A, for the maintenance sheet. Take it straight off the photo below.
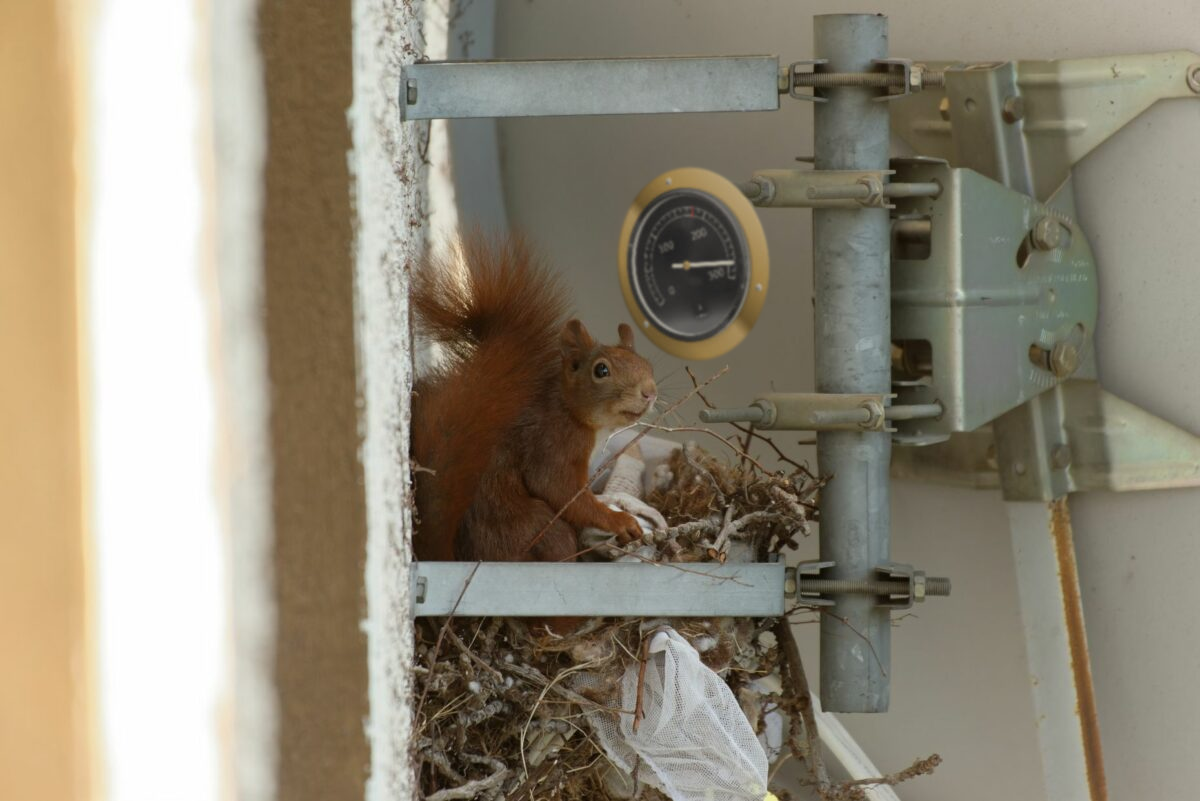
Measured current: 280 A
